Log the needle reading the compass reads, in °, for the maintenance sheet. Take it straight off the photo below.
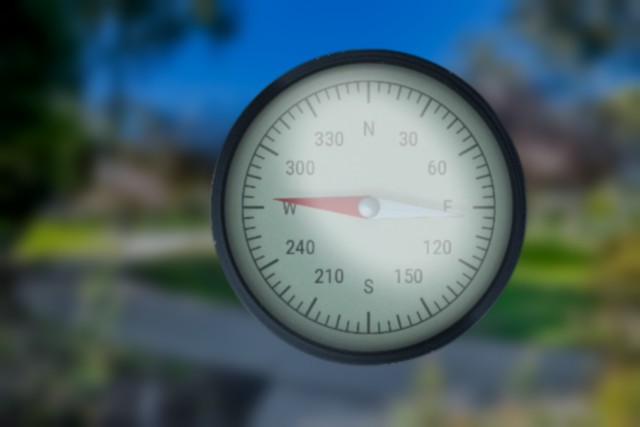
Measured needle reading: 275 °
